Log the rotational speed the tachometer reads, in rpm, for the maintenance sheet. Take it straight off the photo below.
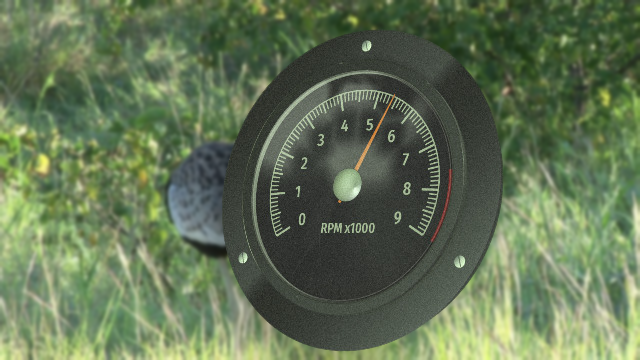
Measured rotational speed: 5500 rpm
